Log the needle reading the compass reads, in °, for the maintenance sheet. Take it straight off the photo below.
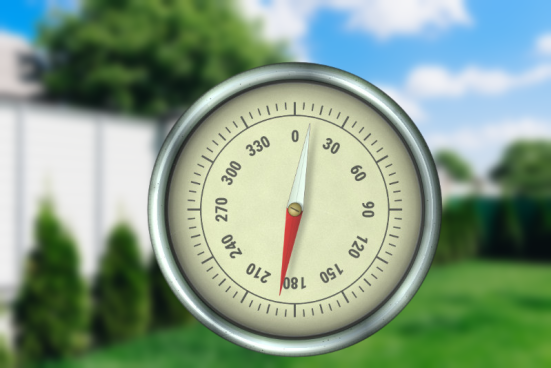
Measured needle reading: 190 °
